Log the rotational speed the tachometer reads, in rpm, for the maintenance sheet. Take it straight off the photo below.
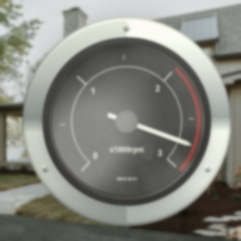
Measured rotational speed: 2750 rpm
